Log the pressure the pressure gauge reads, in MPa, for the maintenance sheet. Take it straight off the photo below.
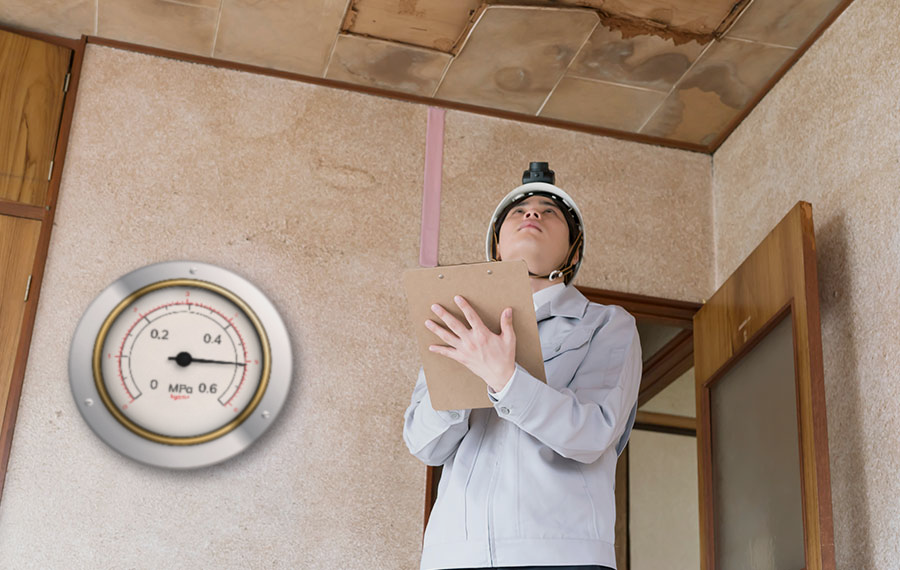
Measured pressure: 0.5 MPa
